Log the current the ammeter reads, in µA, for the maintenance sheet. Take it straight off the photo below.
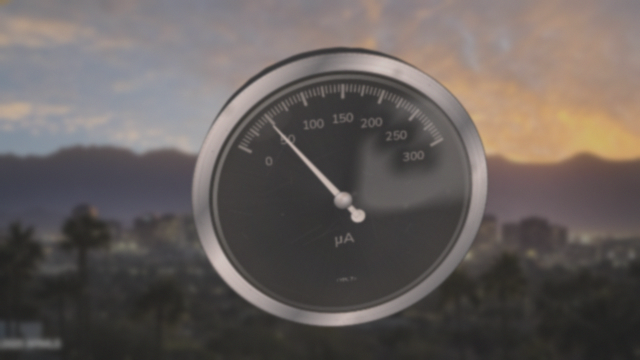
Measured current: 50 µA
